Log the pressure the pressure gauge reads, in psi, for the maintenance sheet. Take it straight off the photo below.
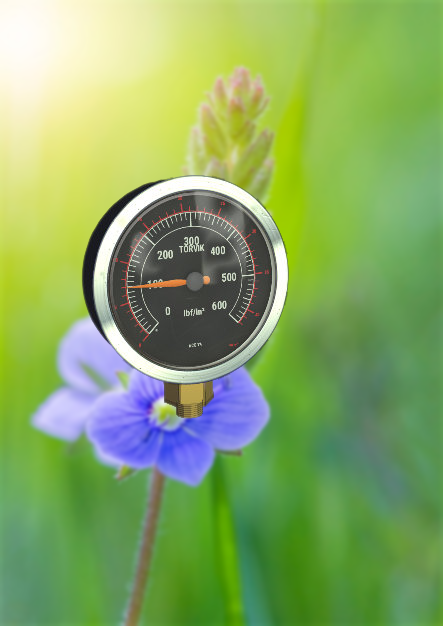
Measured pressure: 100 psi
